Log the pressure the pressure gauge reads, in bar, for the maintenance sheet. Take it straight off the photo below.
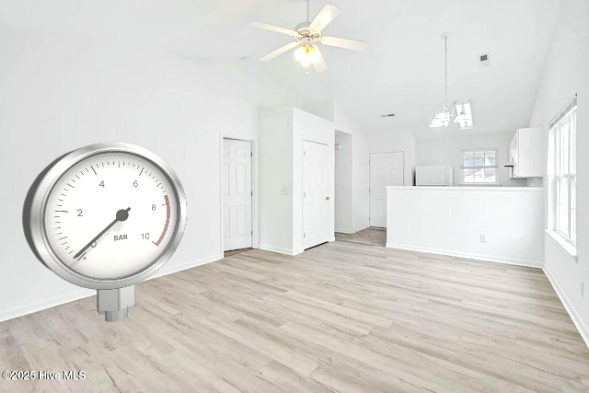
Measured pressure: 0.2 bar
